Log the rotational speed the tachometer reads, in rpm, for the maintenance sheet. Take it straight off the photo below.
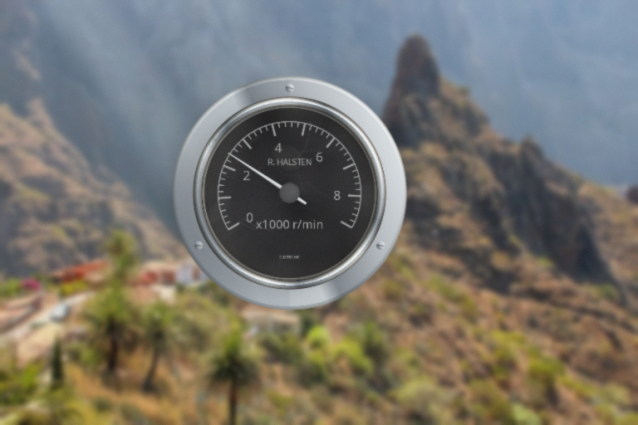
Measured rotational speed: 2400 rpm
